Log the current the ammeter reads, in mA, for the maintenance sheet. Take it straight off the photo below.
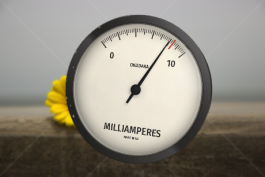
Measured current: 8 mA
